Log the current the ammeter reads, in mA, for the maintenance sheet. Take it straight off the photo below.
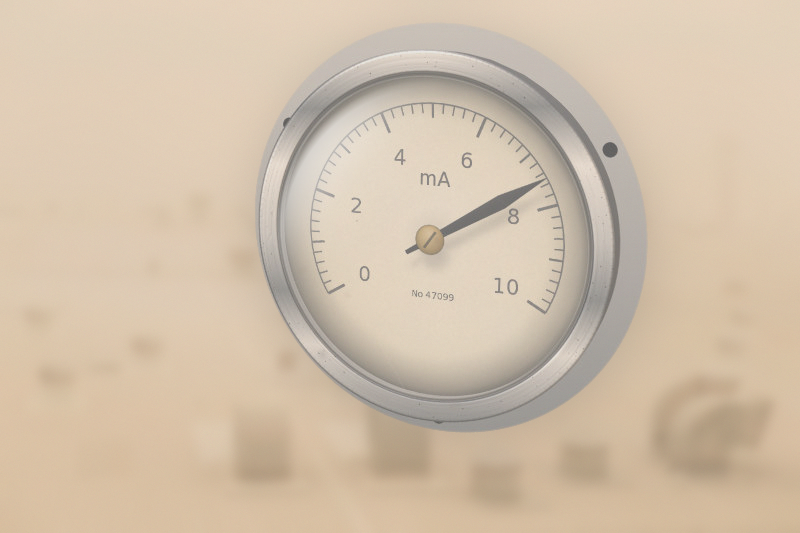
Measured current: 7.5 mA
